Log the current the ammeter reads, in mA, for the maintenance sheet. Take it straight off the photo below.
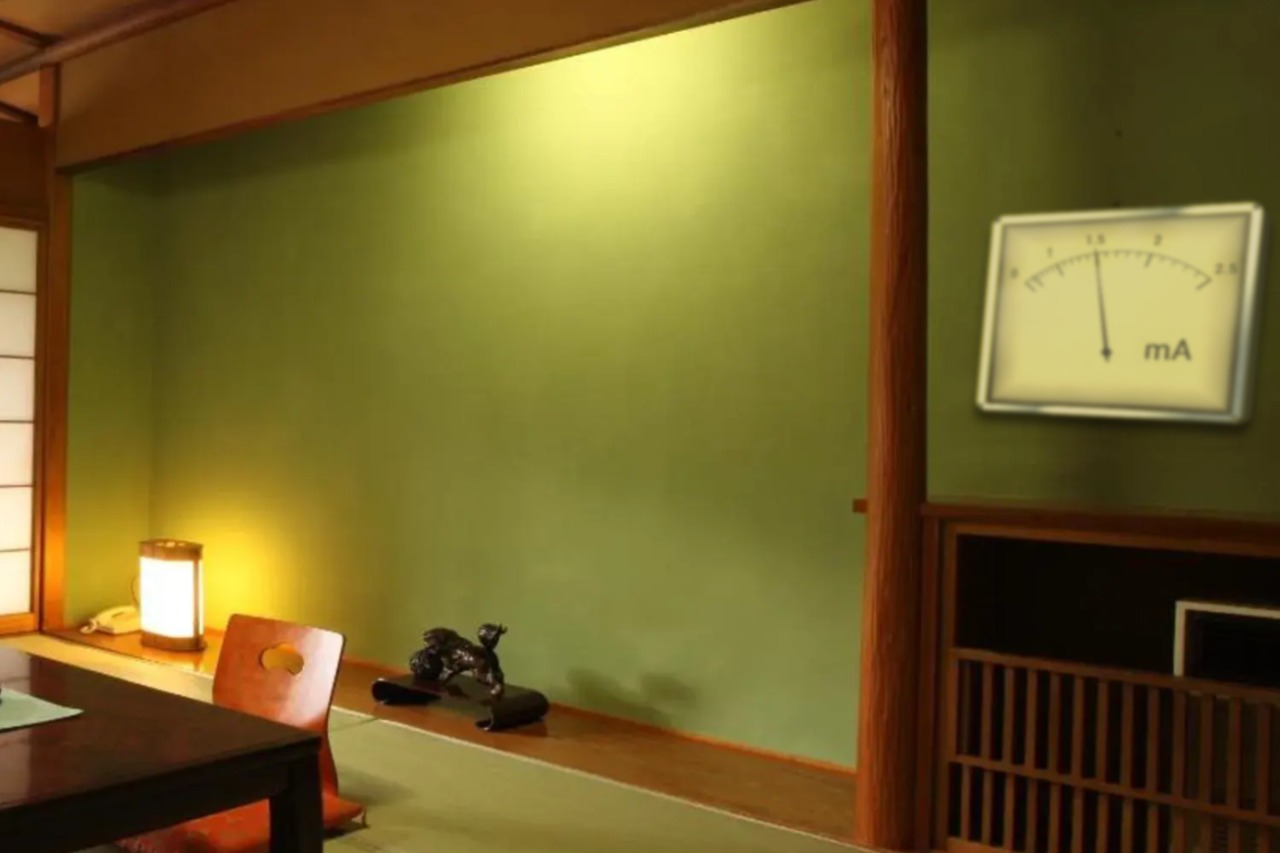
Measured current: 1.5 mA
